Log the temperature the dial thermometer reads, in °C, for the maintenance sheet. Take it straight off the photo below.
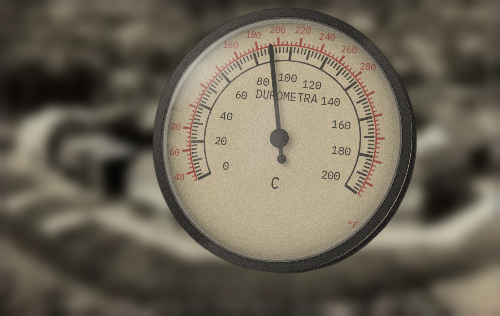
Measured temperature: 90 °C
